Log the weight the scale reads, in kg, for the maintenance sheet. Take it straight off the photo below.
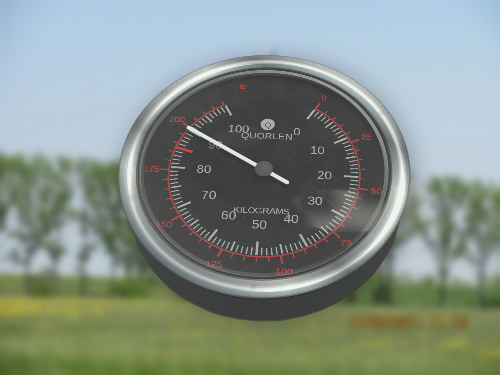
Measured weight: 90 kg
